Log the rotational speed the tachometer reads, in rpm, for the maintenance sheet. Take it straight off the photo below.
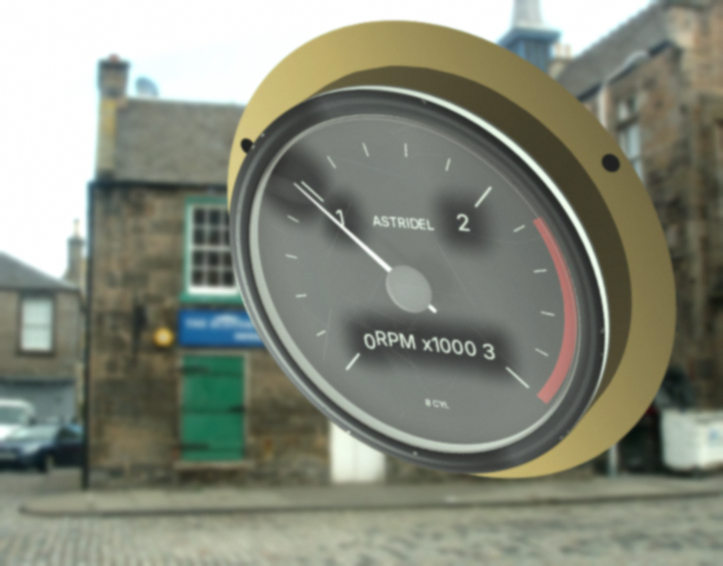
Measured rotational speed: 1000 rpm
